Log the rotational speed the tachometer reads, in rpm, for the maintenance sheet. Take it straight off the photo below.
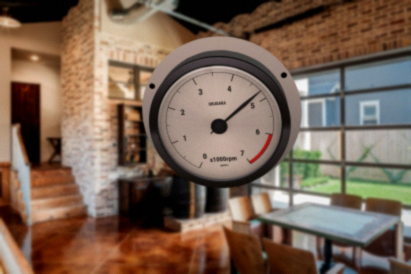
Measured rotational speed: 4750 rpm
